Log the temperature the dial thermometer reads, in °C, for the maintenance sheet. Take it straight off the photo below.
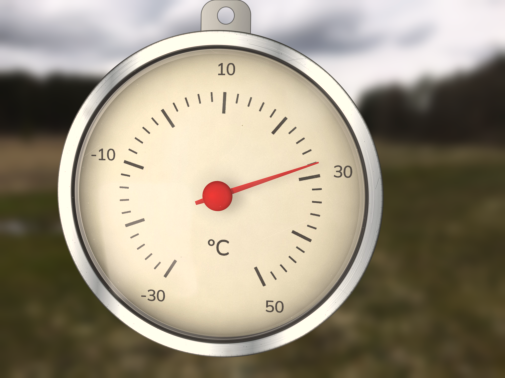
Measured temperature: 28 °C
